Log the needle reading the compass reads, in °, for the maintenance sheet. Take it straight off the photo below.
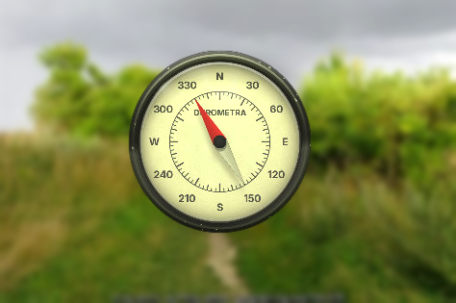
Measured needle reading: 330 °
